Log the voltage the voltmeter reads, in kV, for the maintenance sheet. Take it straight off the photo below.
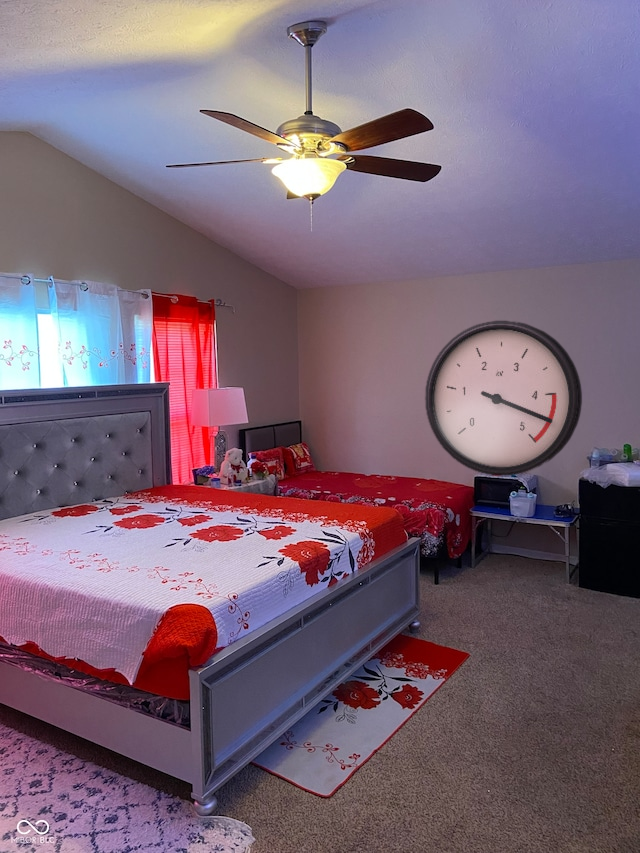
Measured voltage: 4.5 kV
